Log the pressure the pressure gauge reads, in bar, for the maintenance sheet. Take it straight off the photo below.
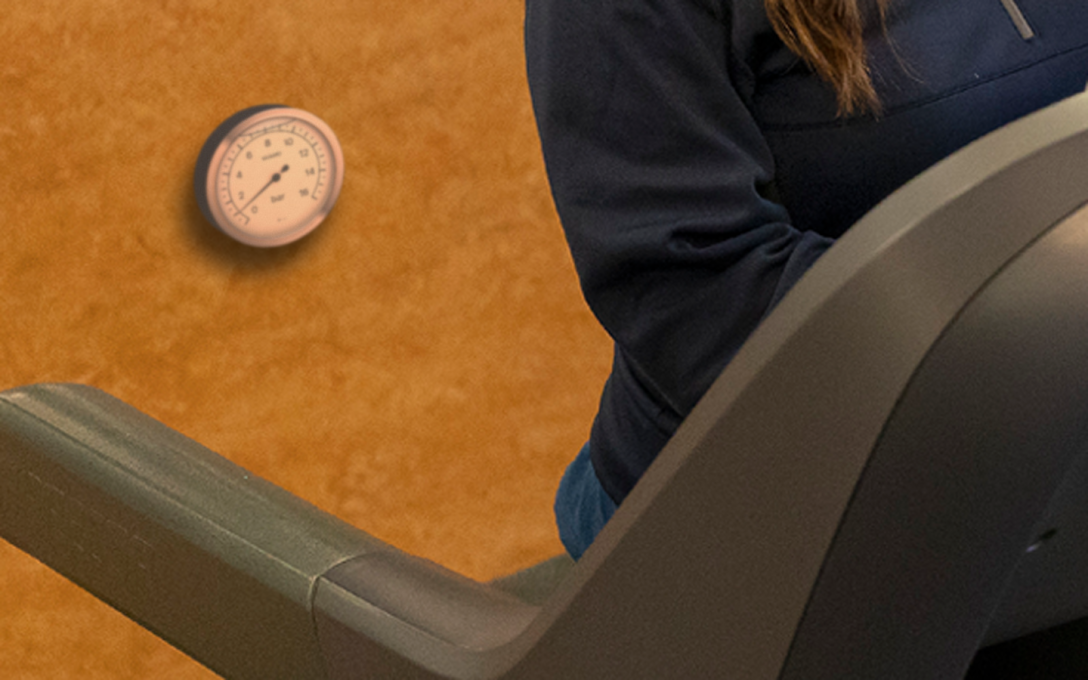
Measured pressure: 1 bar
